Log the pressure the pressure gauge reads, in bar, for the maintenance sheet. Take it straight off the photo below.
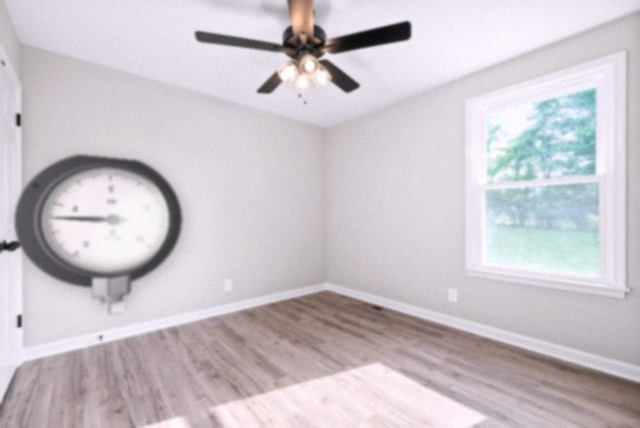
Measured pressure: 3 bar
